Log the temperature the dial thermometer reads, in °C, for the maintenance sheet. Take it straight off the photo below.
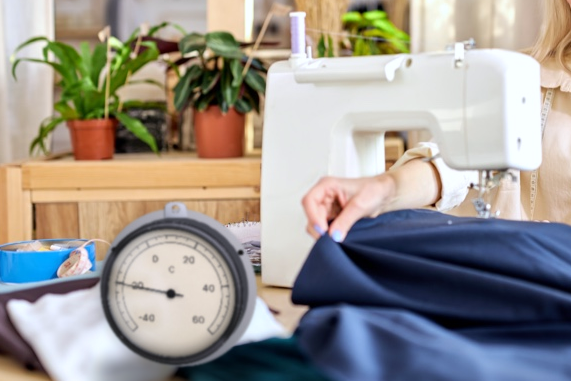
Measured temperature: -20 °C
